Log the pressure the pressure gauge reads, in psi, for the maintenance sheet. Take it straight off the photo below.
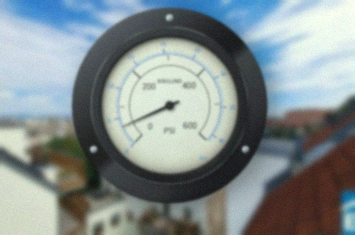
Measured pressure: 50 psi
